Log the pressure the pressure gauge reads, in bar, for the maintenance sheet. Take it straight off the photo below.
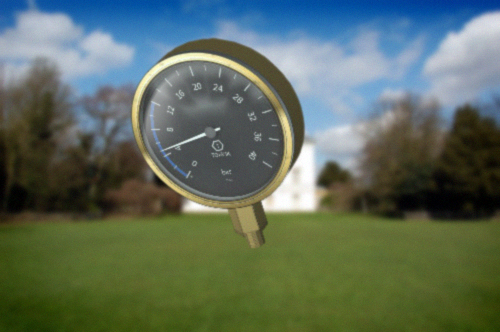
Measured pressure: 5 bar
